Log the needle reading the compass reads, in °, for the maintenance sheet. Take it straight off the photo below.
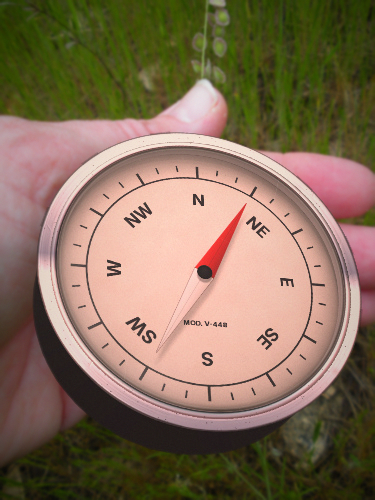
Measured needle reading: 30 °
